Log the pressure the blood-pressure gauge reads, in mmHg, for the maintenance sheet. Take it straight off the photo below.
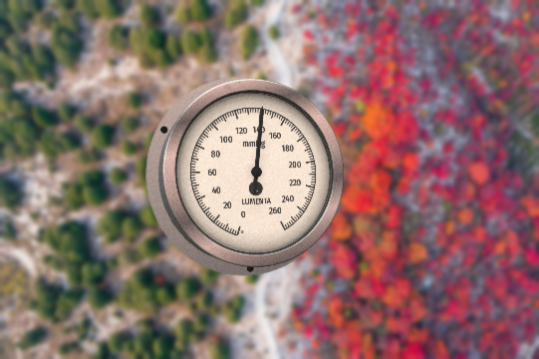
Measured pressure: 140 mmHg
